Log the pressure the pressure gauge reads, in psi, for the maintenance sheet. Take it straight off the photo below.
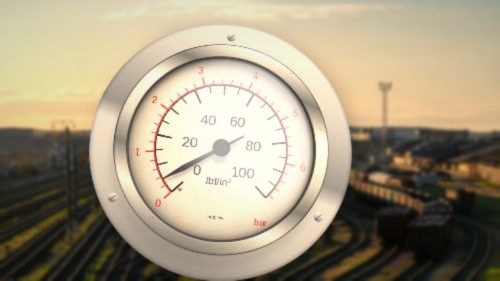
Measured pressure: 5 psi
